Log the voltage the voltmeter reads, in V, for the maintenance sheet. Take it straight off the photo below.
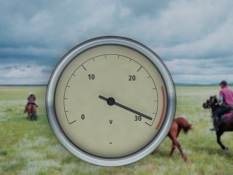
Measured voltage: 29 V
